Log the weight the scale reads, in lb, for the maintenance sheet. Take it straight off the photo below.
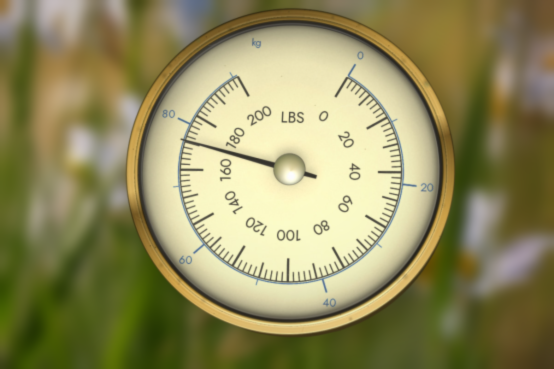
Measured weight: 170 lb
